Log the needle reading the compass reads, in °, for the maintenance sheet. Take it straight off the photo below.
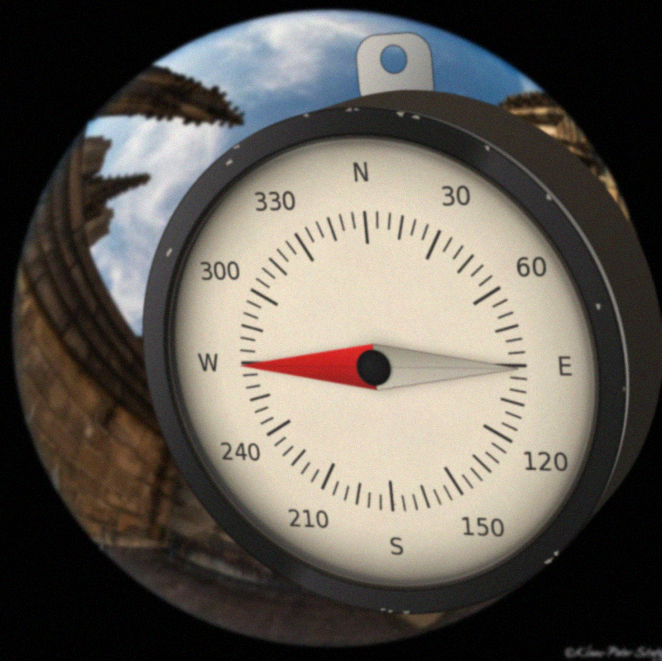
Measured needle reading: 270 °
